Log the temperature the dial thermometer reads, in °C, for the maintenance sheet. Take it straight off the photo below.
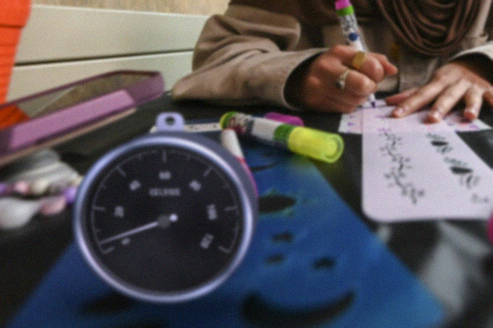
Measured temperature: 5 °C
